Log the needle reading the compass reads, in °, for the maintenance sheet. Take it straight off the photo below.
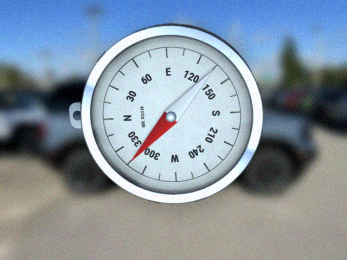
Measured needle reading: 315 °
